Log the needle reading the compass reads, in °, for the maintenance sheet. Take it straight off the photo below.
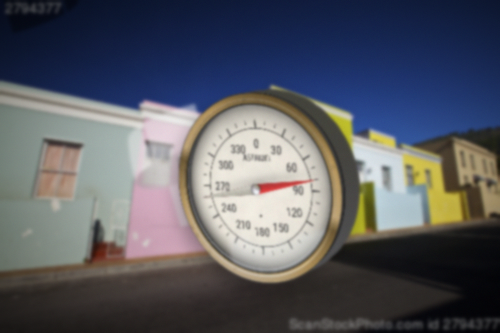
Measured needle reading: 80 °
